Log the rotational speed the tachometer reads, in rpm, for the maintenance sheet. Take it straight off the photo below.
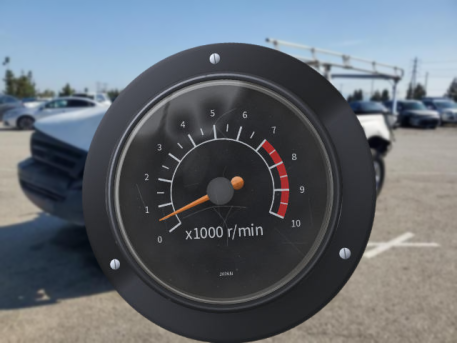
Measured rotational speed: 500 rpm
